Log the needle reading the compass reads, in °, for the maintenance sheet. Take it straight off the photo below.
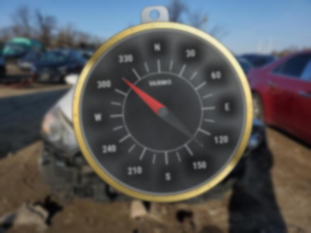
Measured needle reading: 315 °
